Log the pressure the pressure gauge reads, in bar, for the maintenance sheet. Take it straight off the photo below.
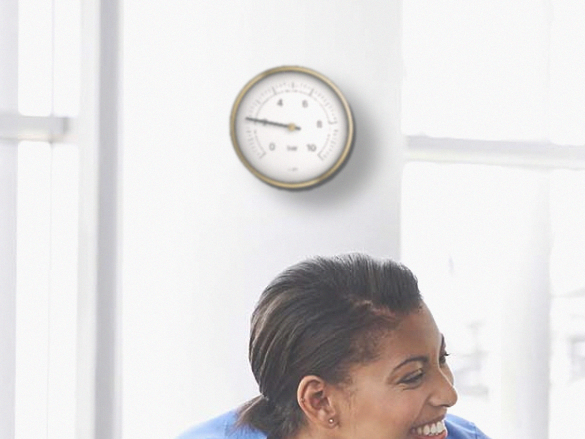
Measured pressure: 2 bar
